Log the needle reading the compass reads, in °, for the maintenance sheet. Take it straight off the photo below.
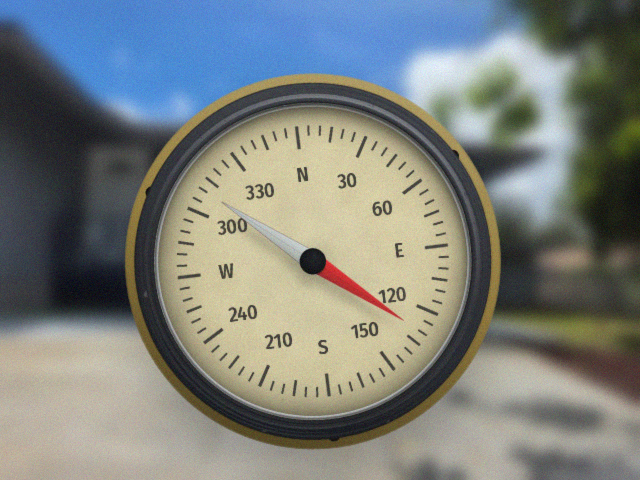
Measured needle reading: 130 °
